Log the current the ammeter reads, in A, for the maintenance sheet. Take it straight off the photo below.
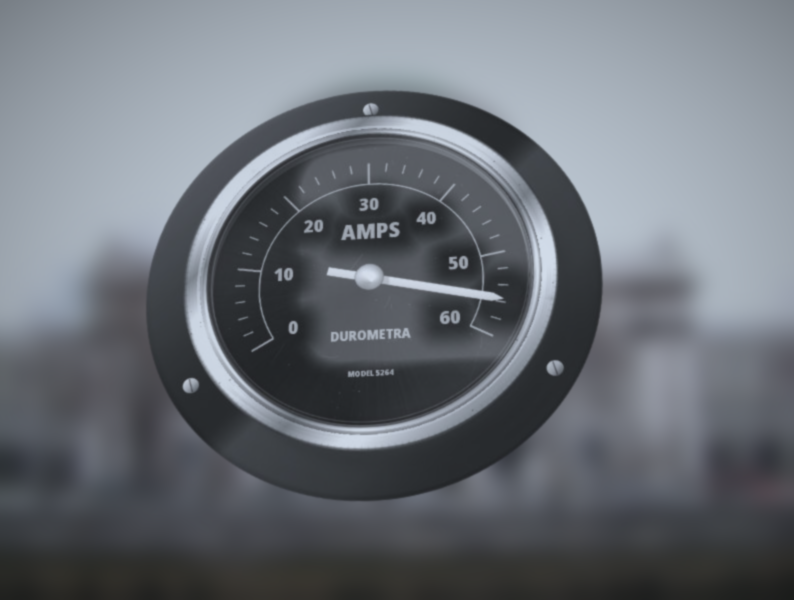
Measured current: 56 A
